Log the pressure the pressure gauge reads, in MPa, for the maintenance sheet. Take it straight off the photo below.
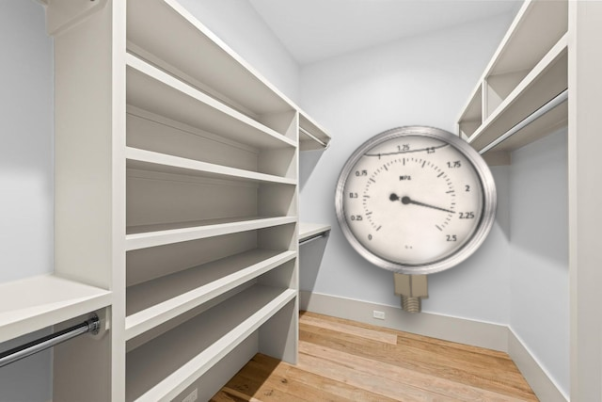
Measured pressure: 2.25 MPa
